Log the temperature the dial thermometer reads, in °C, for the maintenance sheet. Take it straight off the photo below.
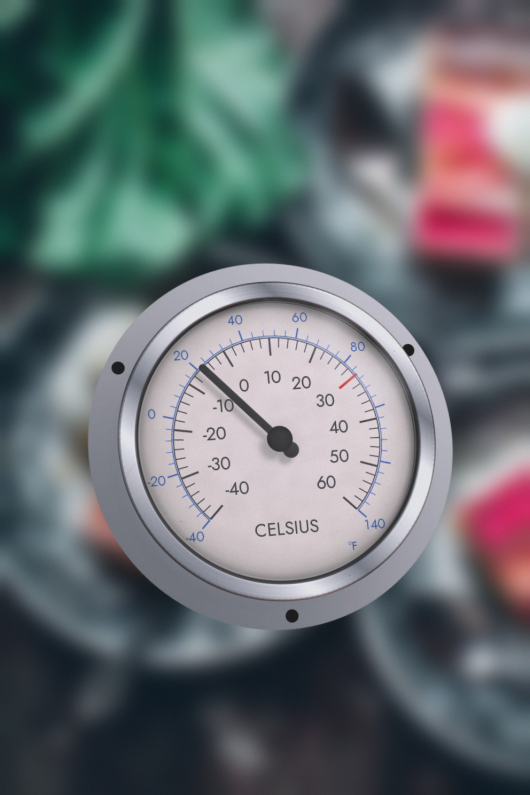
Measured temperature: -6 °C
